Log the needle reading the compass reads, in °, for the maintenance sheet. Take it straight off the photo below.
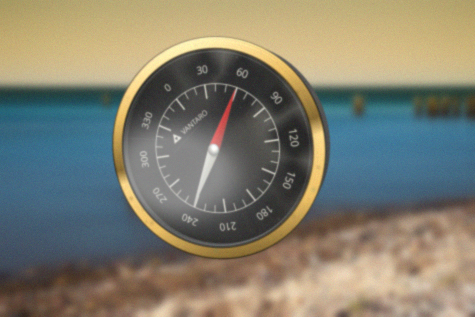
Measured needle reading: 60 °
